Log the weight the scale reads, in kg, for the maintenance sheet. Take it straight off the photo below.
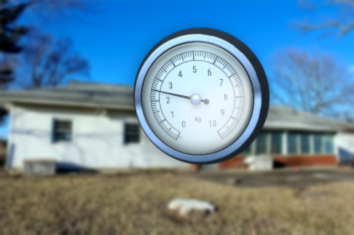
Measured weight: 2.5 kg
